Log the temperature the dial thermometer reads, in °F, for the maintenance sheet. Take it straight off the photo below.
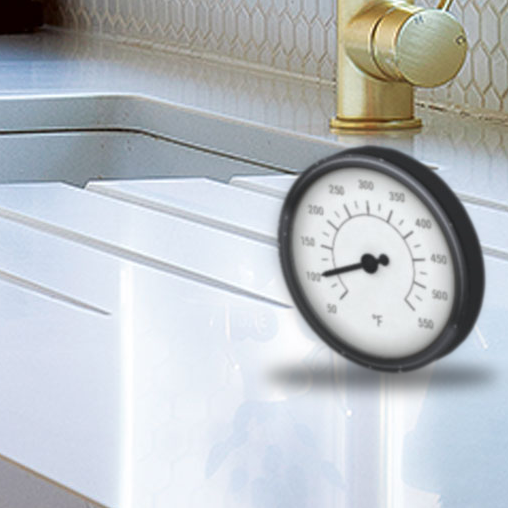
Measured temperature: 100 °F
